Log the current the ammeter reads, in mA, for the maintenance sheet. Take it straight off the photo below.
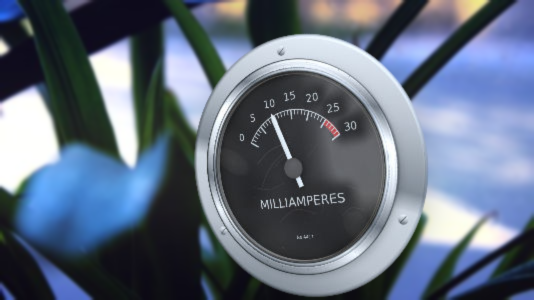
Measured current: 10 mA
